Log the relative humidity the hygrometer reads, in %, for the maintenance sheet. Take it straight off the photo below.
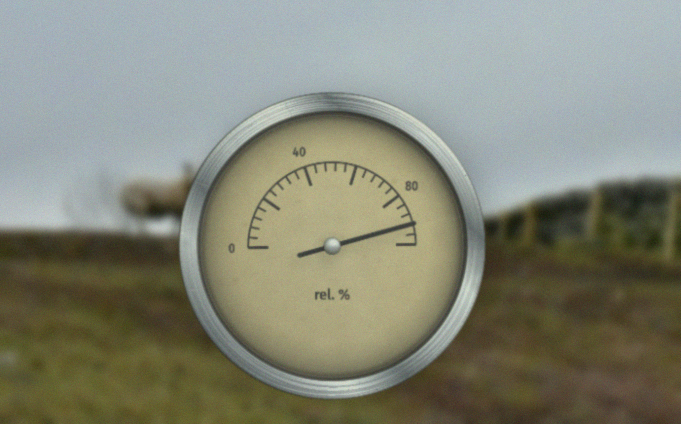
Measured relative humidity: 92 %
